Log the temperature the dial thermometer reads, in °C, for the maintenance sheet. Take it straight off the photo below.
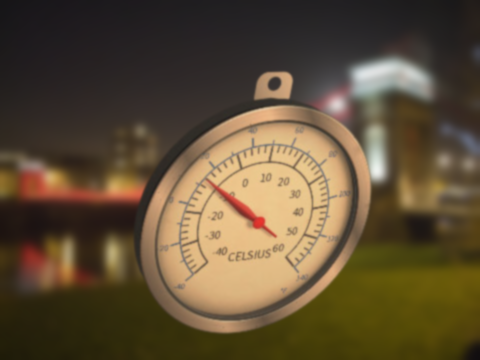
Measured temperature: -10 °C
